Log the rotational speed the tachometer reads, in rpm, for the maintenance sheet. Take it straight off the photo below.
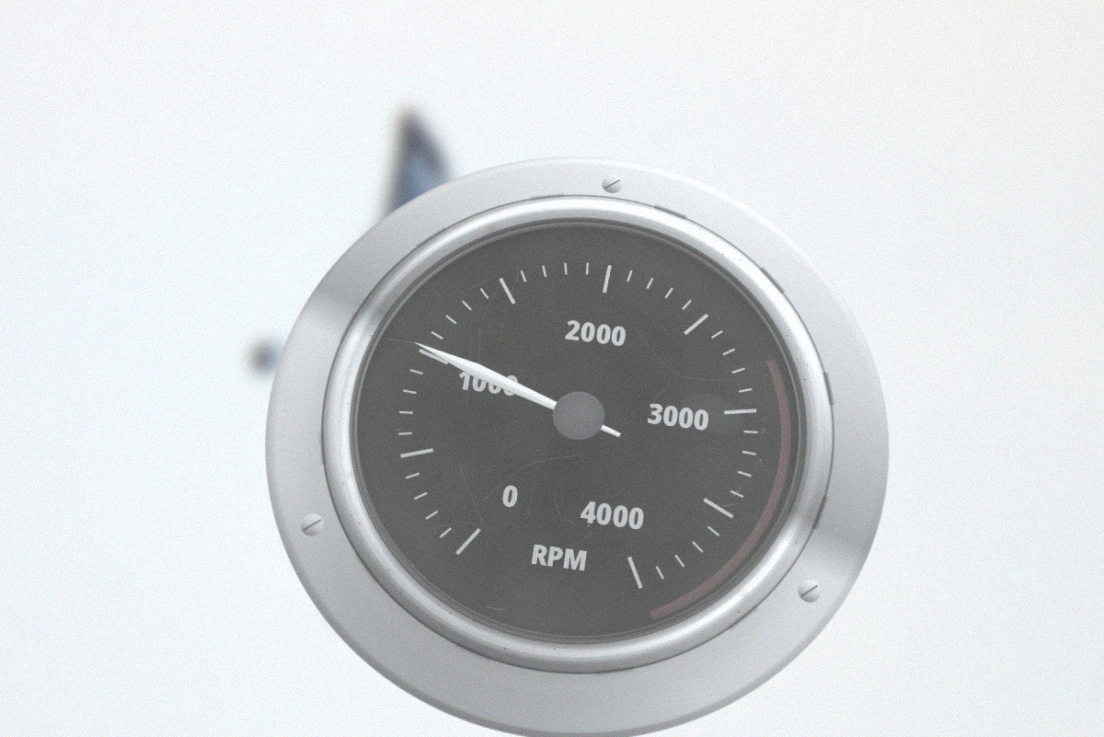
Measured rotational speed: 1000 rpm
